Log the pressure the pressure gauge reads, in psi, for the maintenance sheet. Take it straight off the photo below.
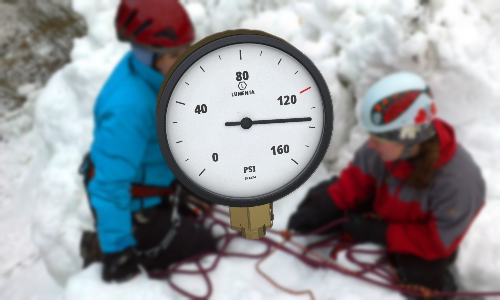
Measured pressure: 135 psi
